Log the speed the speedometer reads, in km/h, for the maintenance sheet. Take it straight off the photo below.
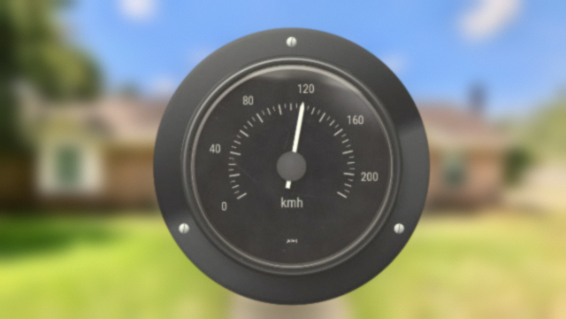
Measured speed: 120 km/h
